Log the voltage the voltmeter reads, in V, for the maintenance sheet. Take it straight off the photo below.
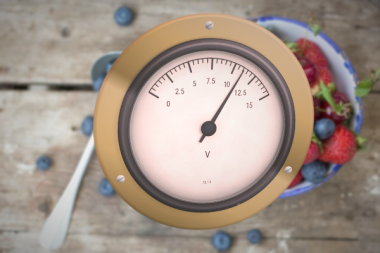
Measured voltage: 11 V
